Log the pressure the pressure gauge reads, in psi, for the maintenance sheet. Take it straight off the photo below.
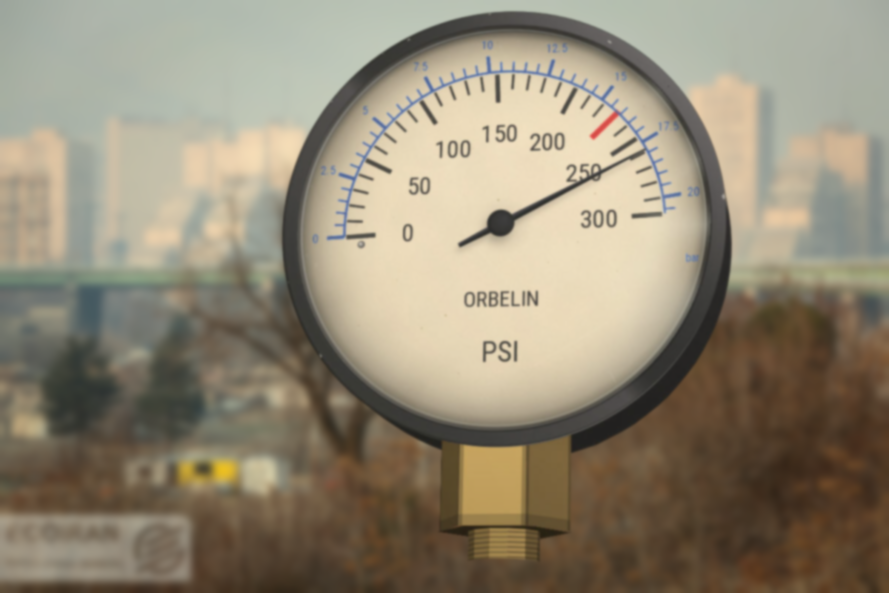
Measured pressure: 260 psi
